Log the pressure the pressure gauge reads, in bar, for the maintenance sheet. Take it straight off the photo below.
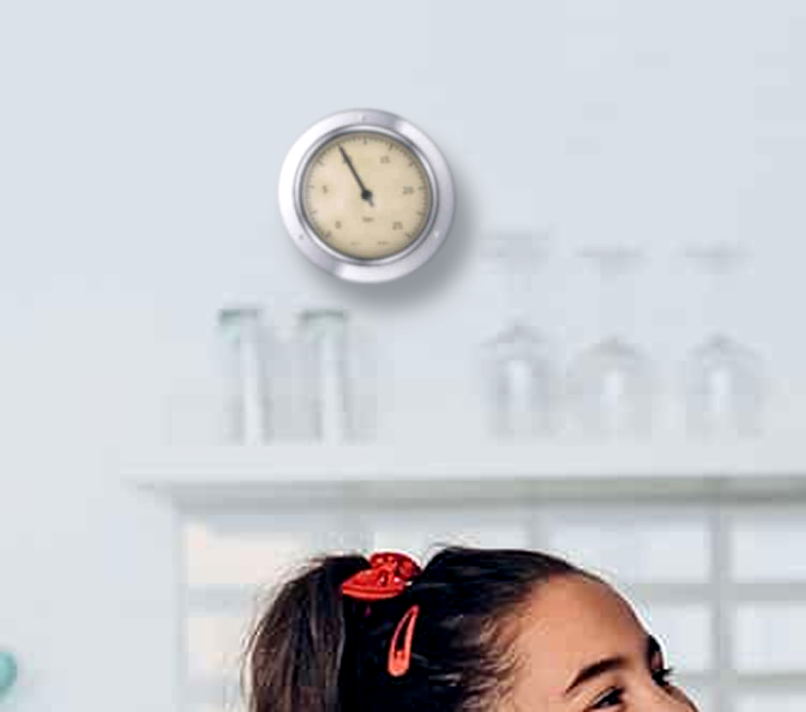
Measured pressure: 10 bar
